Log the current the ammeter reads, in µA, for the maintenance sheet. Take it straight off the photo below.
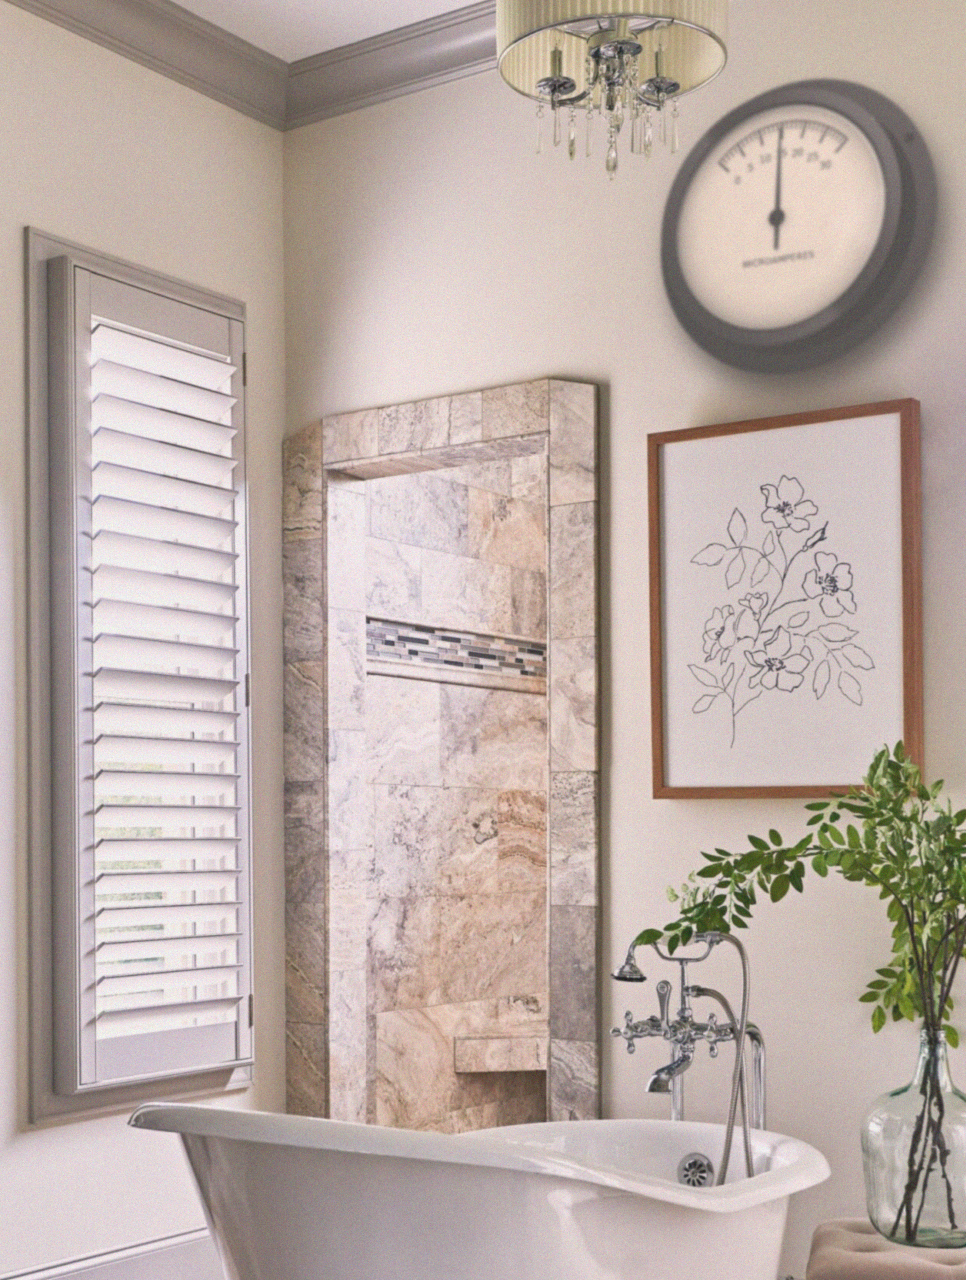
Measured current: 15 µA
